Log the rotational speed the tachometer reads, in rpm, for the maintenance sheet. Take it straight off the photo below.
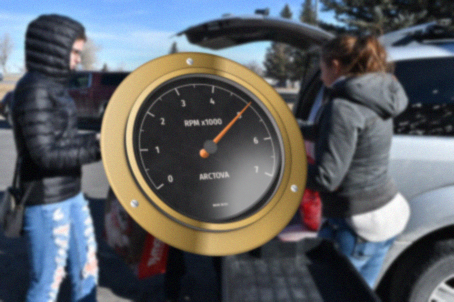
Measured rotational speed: 5000 rpm
